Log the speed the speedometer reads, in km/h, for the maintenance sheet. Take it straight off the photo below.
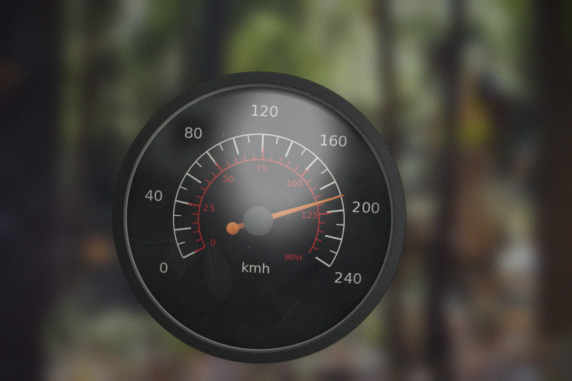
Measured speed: 190 km/h
